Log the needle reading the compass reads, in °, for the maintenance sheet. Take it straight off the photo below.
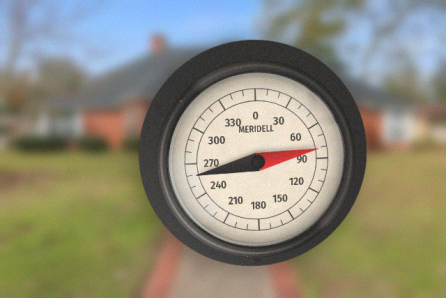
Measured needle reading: 80 °
